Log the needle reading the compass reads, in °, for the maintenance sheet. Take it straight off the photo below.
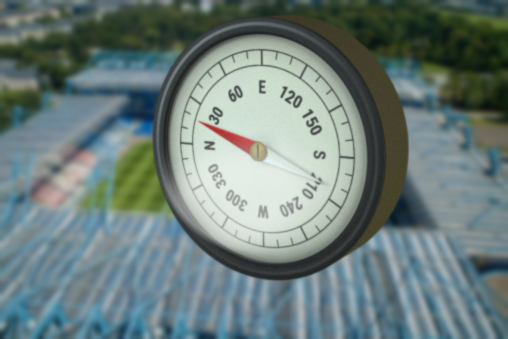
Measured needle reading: 20 °
